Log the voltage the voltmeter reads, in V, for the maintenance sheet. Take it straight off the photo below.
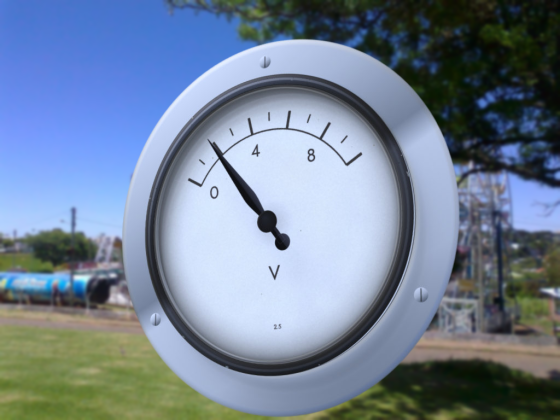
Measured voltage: 2 V
